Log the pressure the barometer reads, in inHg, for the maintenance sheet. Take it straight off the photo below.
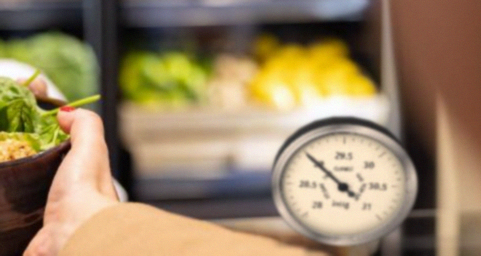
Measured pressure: 29 inHg
